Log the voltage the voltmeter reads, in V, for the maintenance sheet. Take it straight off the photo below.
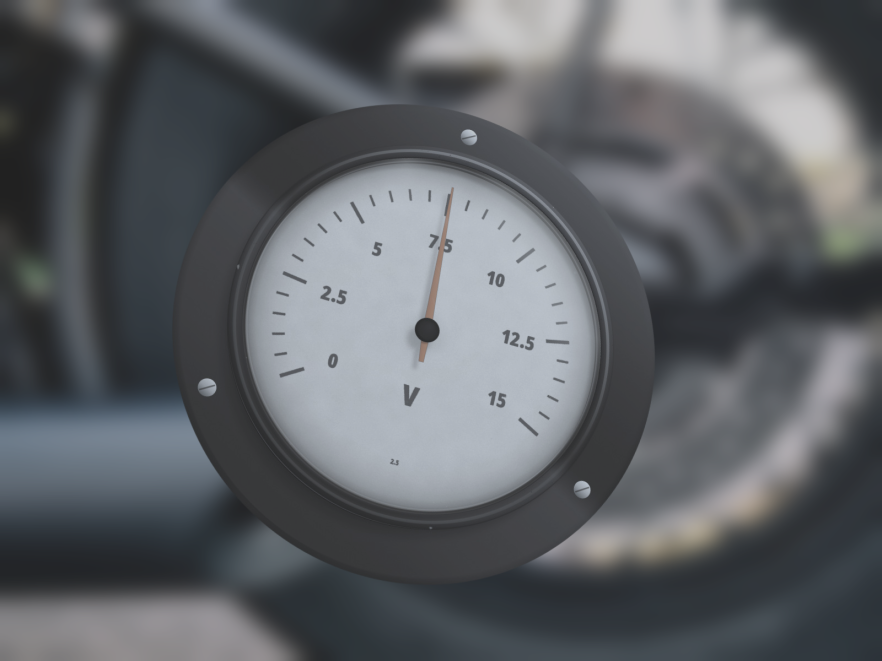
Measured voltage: 7.5 V
